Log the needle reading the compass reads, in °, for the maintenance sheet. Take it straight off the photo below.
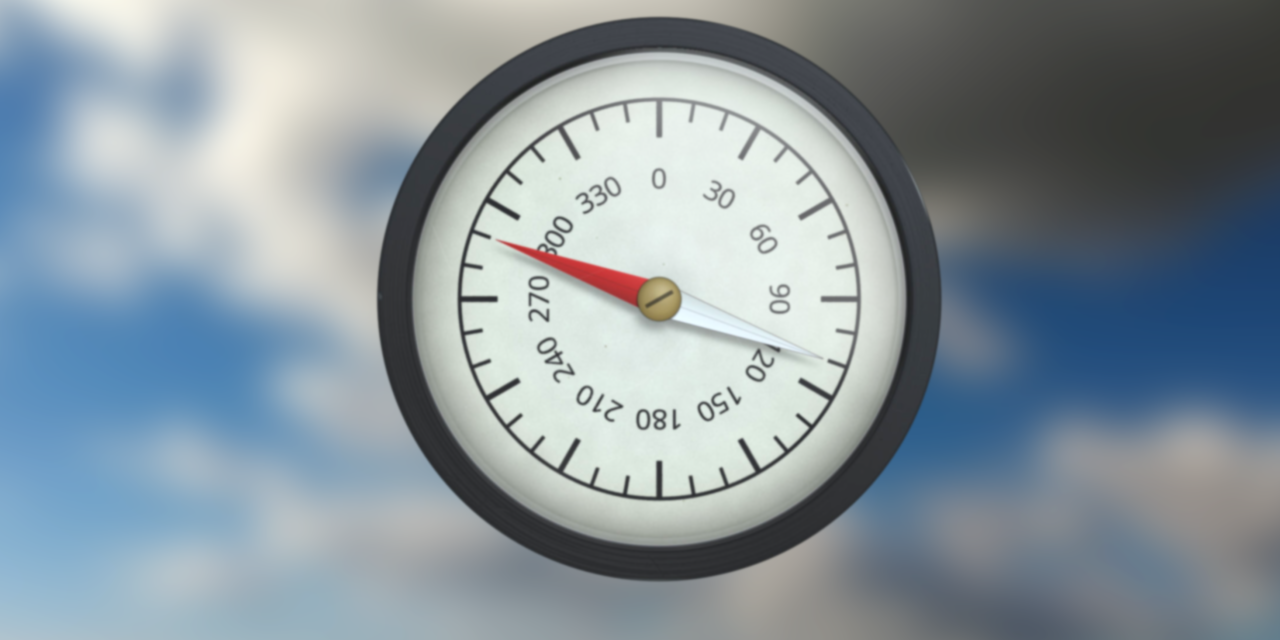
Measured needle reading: 290 °
